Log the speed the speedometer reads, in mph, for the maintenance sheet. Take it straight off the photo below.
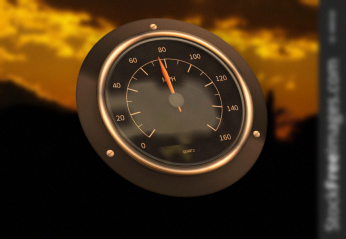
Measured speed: 75 mph
